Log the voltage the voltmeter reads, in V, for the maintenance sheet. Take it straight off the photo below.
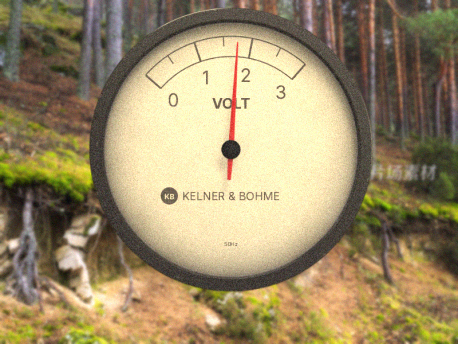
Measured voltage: 1.75 V
